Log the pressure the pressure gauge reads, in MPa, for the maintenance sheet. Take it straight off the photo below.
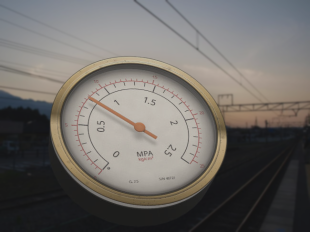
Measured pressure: 0.8 MPa
